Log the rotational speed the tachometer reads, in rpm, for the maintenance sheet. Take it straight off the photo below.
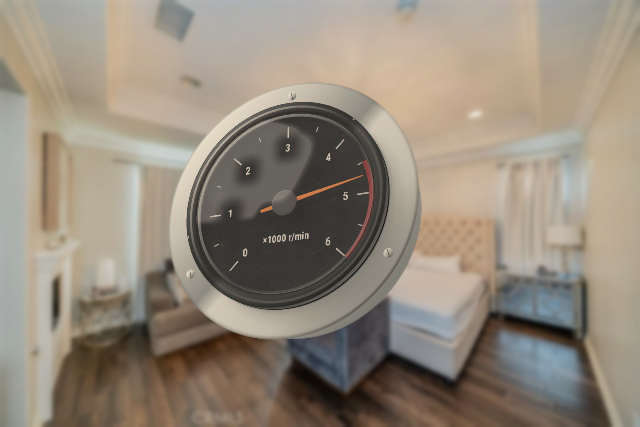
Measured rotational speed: 4750 rpm
